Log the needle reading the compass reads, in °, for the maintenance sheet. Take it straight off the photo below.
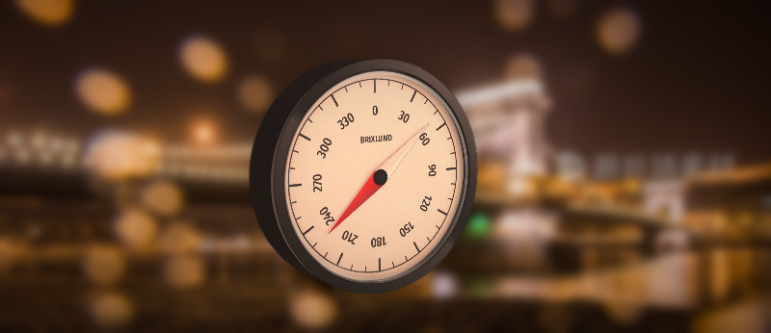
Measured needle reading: 230 °
